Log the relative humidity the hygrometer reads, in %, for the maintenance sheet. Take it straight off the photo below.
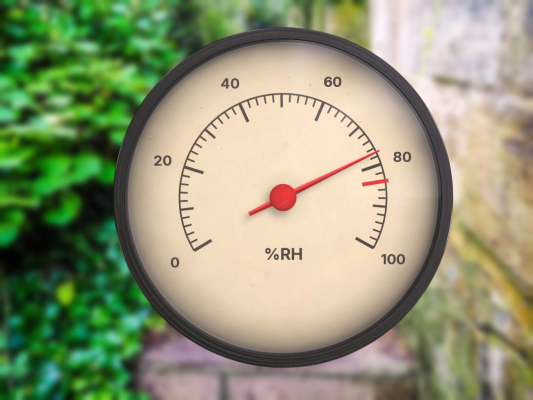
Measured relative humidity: 77 %
